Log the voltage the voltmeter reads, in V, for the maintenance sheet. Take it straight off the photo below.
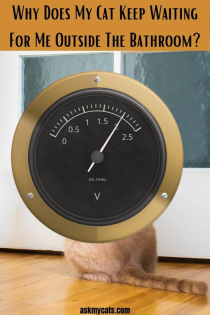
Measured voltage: 2 V
